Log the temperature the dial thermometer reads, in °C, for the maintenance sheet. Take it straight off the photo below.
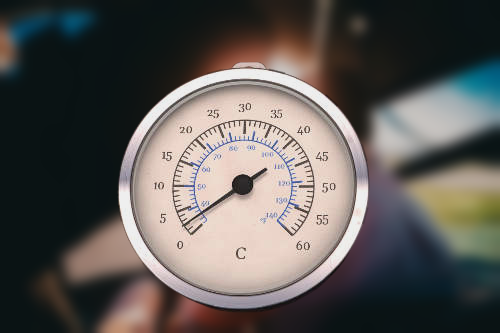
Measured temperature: 2 °C
